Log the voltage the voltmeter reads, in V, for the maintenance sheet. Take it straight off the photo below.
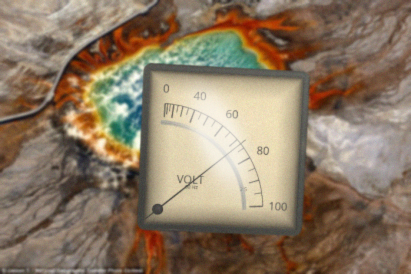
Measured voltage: 72.5 V
